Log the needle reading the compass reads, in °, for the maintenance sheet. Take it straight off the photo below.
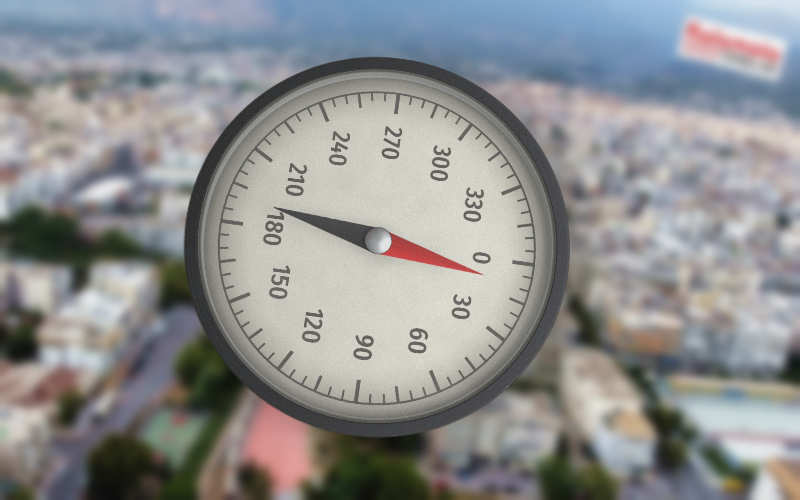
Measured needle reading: 10 °
